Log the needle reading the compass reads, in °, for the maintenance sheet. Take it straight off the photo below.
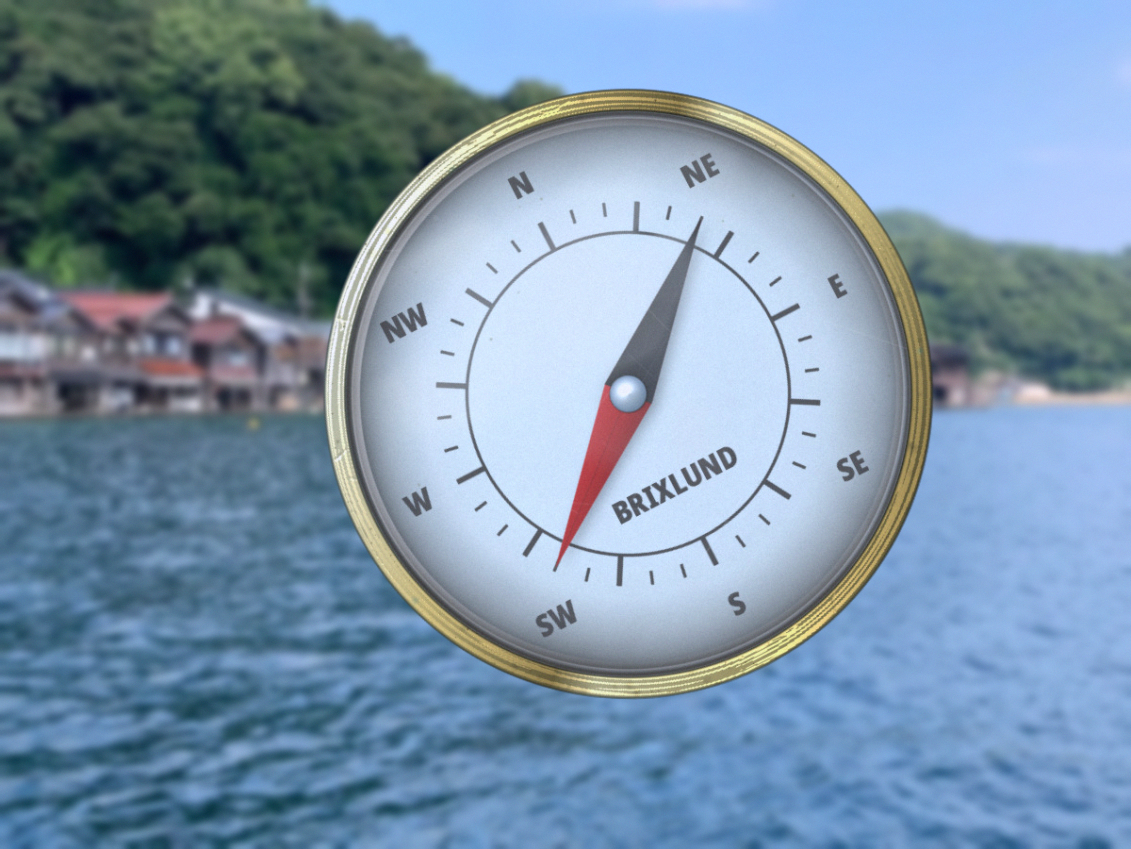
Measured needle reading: 230 °
